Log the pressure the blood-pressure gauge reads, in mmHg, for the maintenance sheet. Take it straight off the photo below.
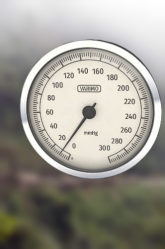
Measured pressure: 10 mmHg
